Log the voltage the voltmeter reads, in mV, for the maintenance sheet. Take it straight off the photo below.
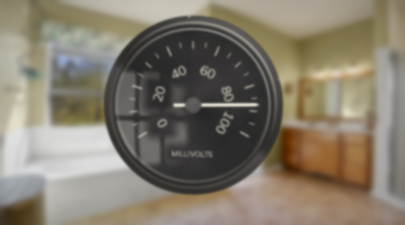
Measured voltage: 87.5 mV
